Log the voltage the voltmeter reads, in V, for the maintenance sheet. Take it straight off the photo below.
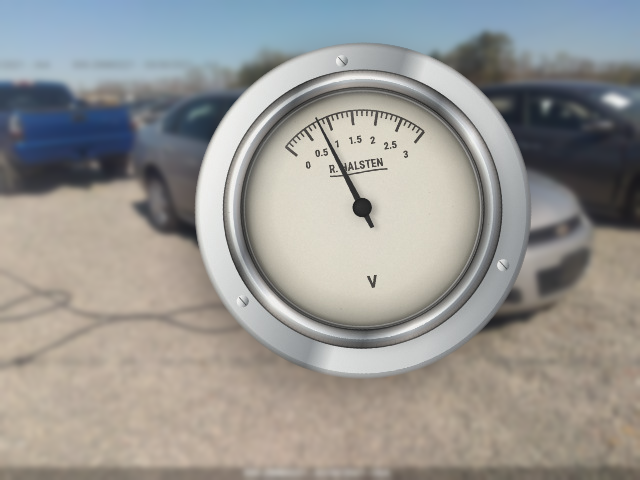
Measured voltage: 0.8 V
